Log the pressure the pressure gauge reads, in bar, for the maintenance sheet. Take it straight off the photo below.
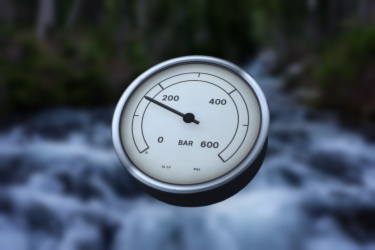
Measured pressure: 150 bar
